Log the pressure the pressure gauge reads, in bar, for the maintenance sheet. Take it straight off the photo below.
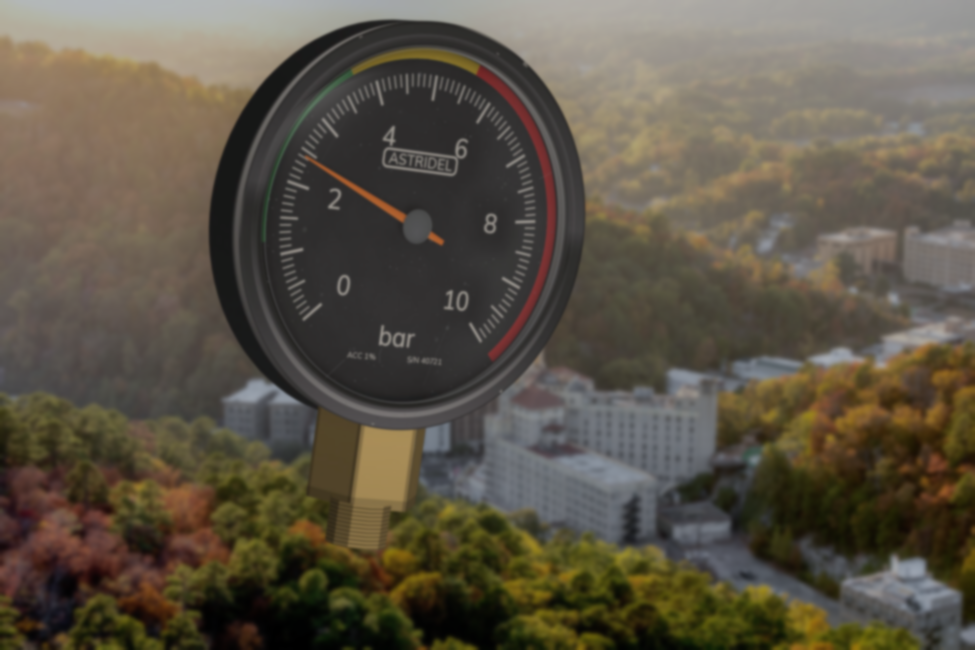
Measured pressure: 2.4 bar
